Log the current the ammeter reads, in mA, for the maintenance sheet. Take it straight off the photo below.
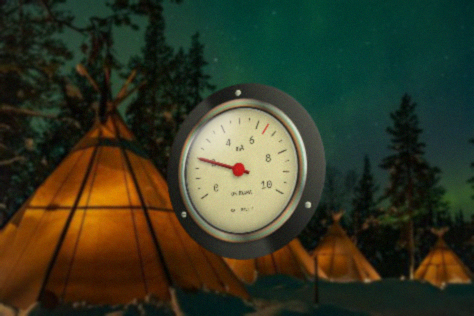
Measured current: 2 mA
